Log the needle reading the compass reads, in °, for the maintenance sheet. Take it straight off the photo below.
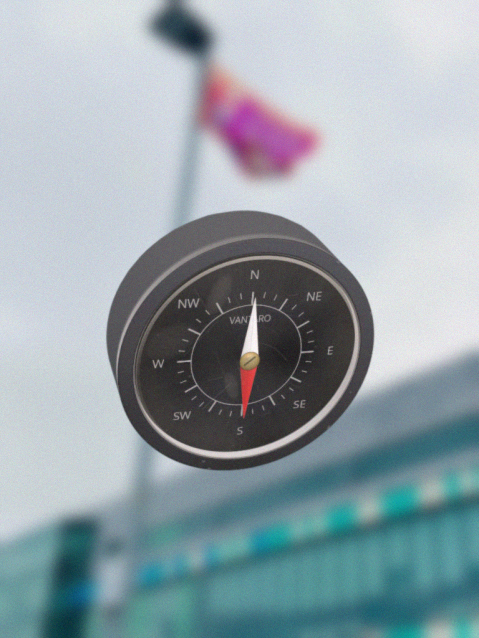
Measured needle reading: 180 °
